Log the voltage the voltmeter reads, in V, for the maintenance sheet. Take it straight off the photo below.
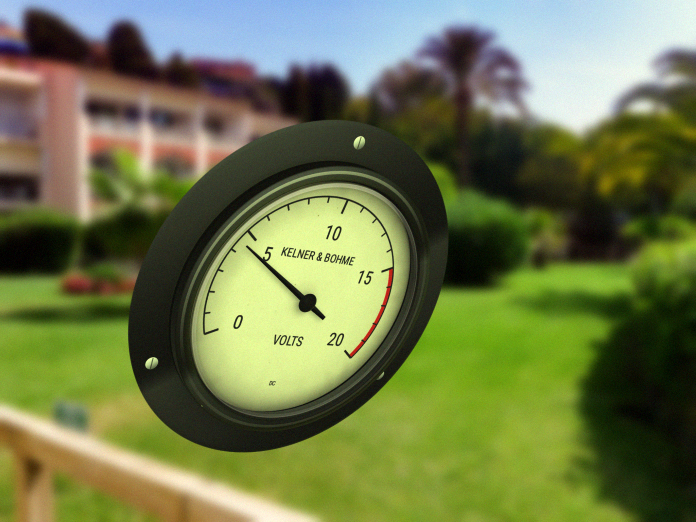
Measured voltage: 4.5 V
